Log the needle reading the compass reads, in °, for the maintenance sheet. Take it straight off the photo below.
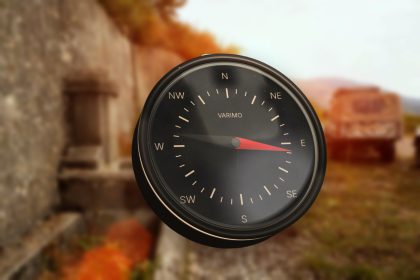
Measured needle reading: 100 °
